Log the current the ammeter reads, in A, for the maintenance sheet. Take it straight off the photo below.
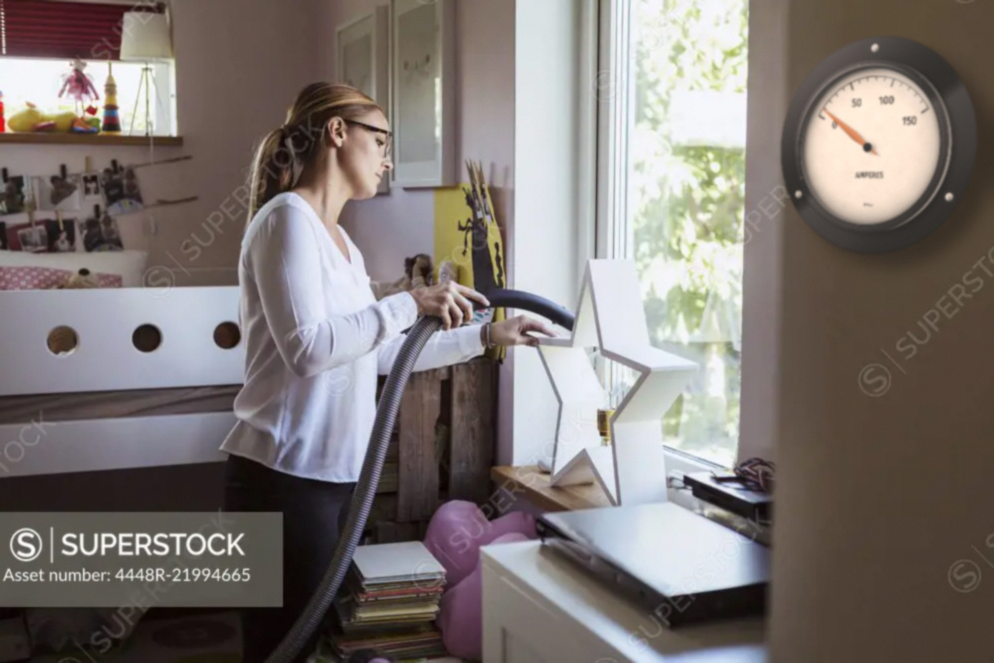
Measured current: 10 A
